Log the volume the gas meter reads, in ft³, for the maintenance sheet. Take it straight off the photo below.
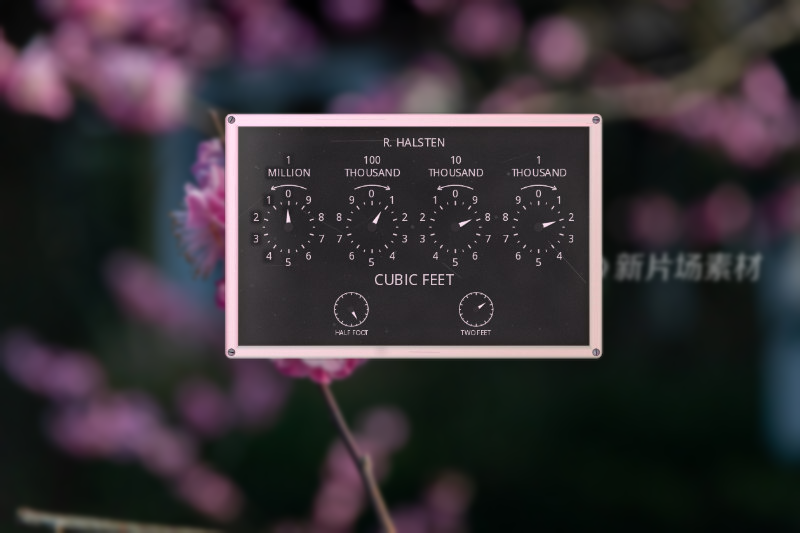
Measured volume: 8200 ft³
